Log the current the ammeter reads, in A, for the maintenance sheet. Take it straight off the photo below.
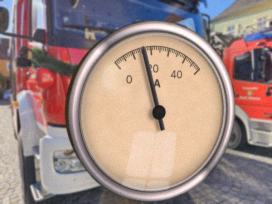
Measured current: 15 A
